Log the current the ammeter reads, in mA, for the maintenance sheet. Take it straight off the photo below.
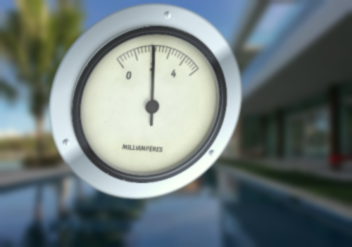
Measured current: 2 mA
